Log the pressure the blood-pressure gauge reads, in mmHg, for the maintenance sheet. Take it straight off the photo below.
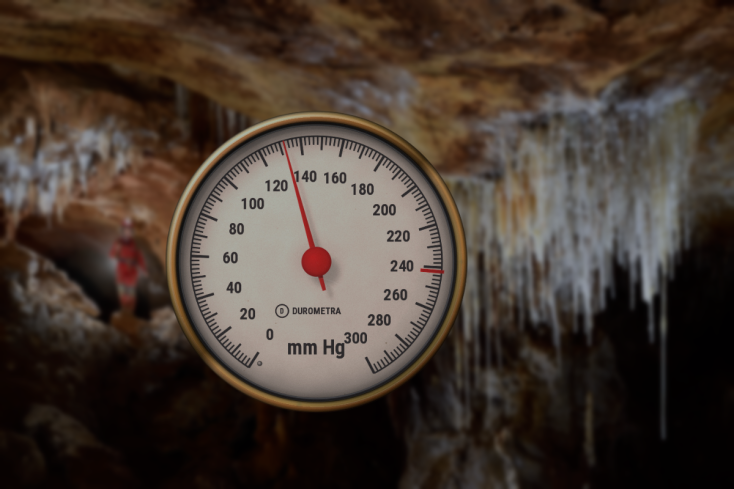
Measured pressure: 132 mmHg
